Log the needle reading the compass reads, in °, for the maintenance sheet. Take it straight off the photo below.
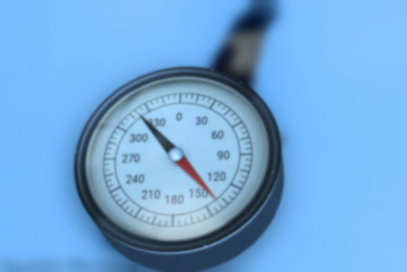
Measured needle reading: 140 °
